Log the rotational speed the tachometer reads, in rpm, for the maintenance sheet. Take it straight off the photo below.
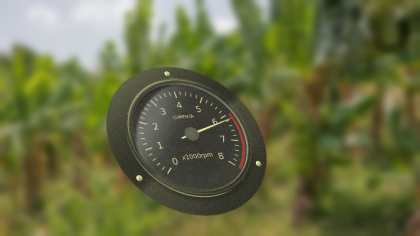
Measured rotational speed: 6200 rpm
